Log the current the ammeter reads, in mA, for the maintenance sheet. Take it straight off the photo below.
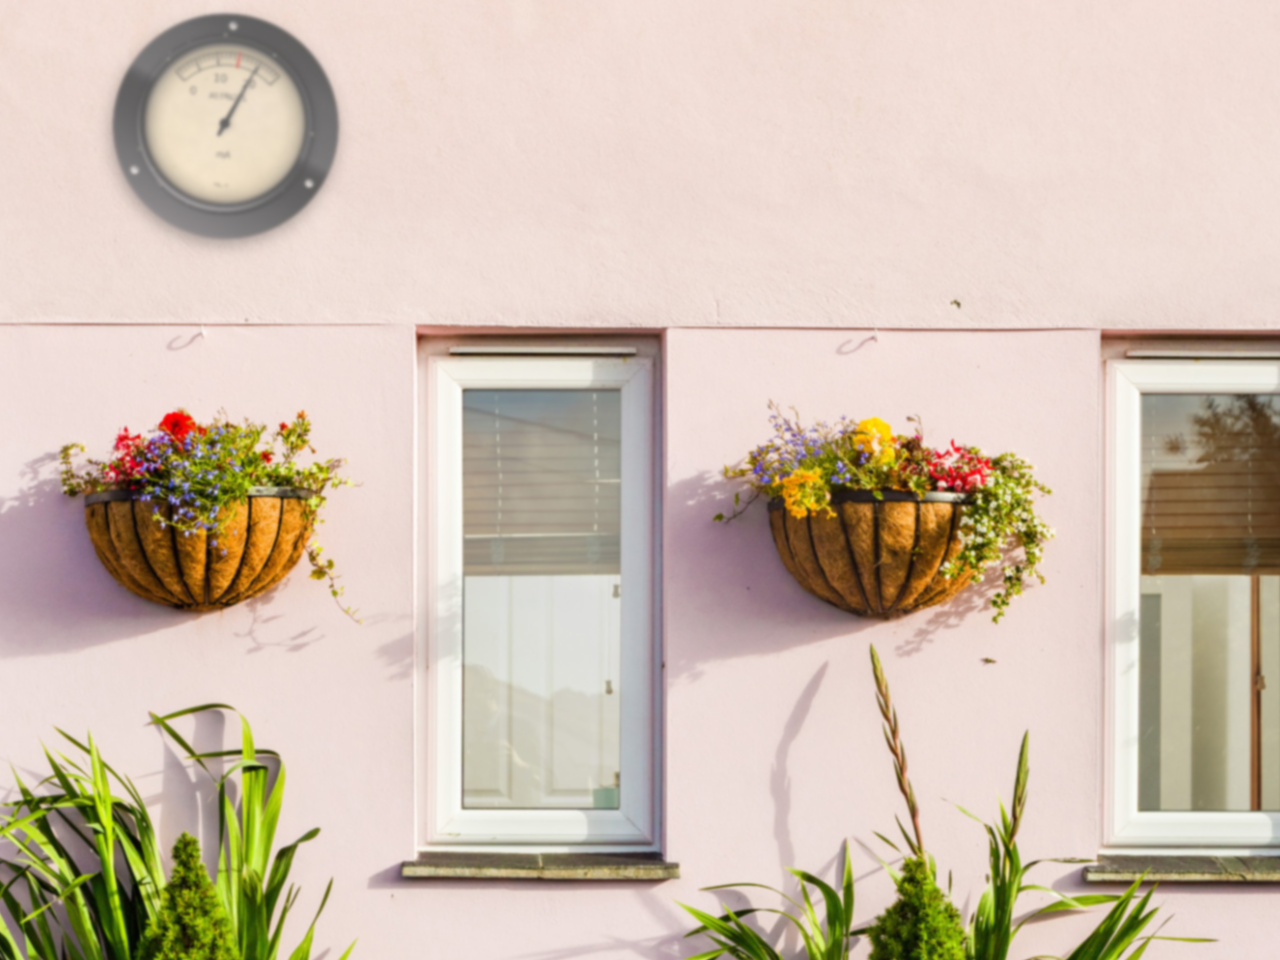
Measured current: 20 mA
